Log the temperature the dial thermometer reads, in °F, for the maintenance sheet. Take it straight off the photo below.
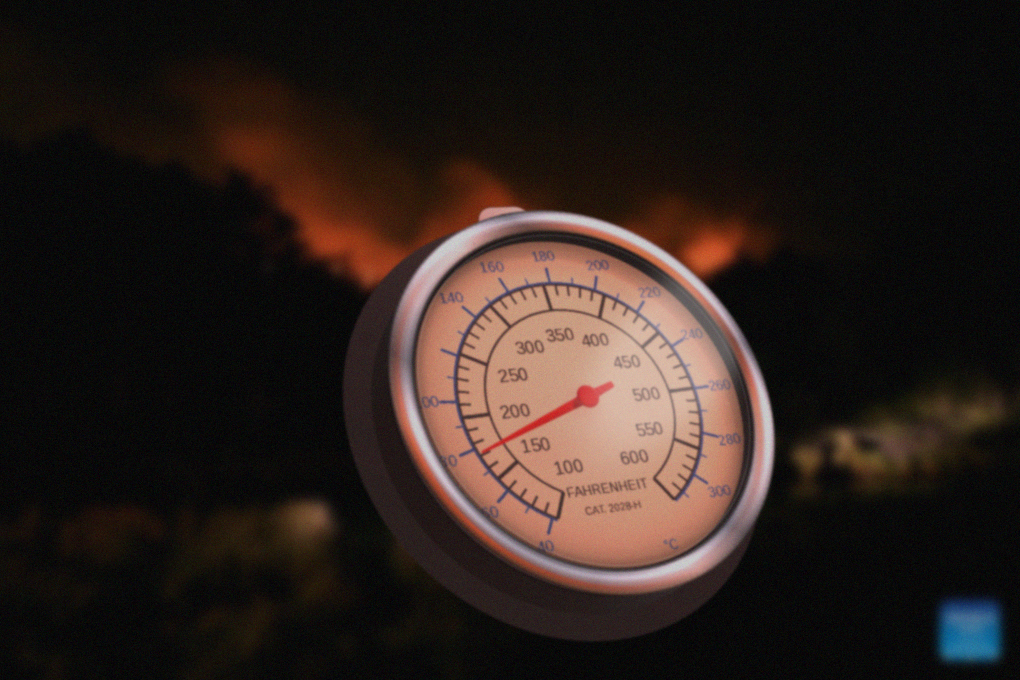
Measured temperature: 170 °F
